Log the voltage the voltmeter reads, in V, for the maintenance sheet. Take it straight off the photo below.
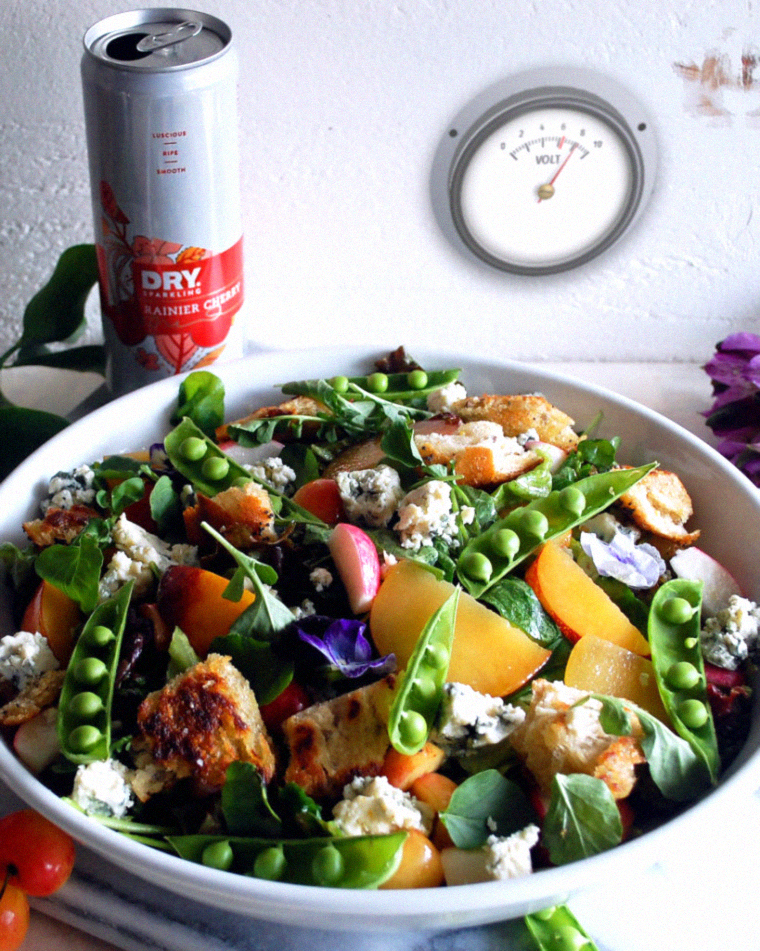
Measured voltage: 8 V
